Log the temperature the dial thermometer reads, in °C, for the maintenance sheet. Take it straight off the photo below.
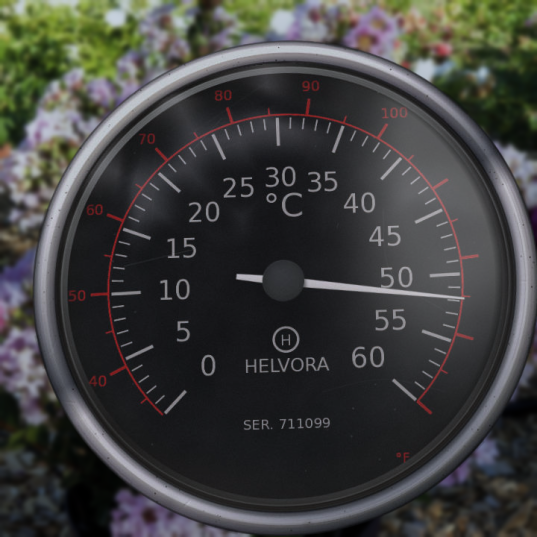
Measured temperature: 52 °C
